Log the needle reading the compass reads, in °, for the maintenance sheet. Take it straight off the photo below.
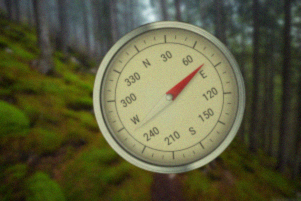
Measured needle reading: 80 °
